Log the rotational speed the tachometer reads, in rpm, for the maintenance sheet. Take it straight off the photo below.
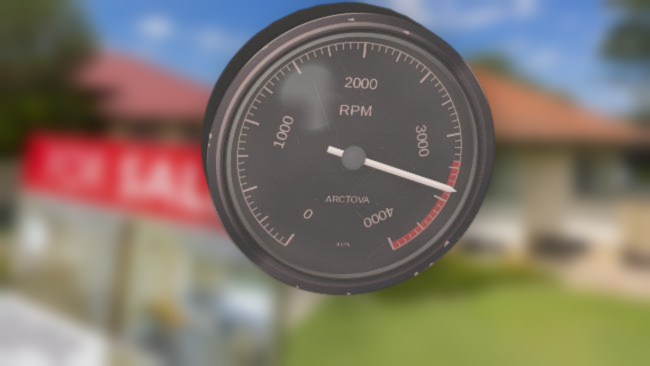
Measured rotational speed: 3400 rpm
